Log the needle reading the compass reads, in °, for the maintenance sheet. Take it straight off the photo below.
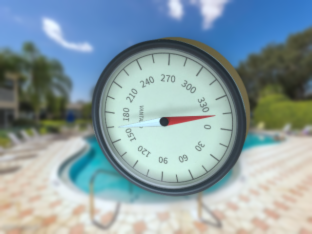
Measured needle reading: 345 °
